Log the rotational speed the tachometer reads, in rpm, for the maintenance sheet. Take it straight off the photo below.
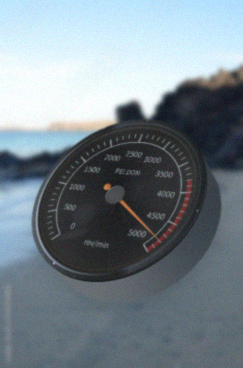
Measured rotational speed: 4800 rpm
